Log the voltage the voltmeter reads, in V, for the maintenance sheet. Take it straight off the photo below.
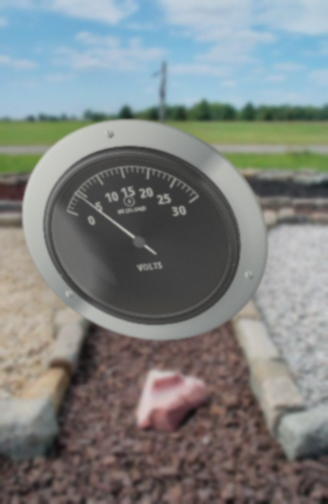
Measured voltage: 5 V
